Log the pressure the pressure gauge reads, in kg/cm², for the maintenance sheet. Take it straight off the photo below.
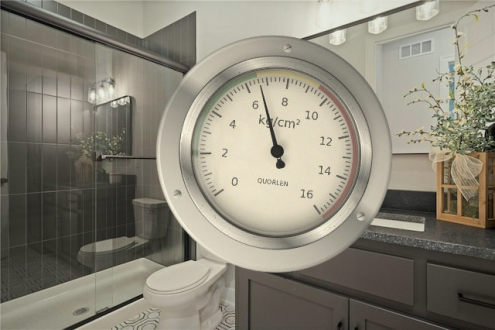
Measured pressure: 6.6 kg/cm²
